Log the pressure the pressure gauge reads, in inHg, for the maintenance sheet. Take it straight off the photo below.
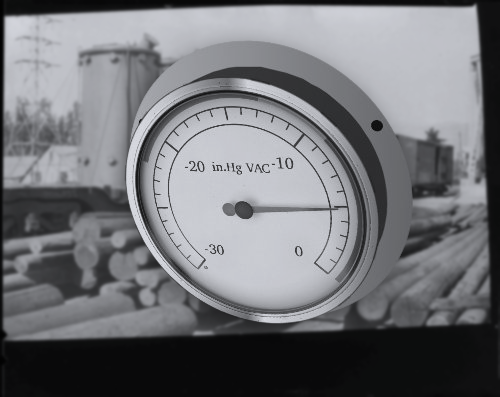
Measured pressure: -5 inHg
